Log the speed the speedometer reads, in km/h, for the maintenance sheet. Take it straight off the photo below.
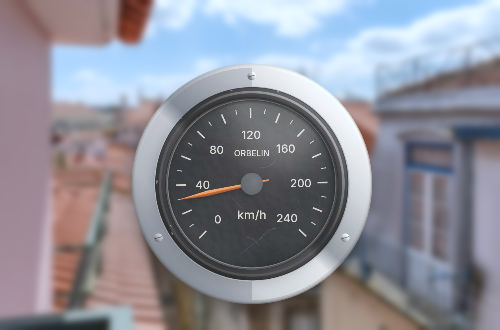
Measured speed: 30 km/h
